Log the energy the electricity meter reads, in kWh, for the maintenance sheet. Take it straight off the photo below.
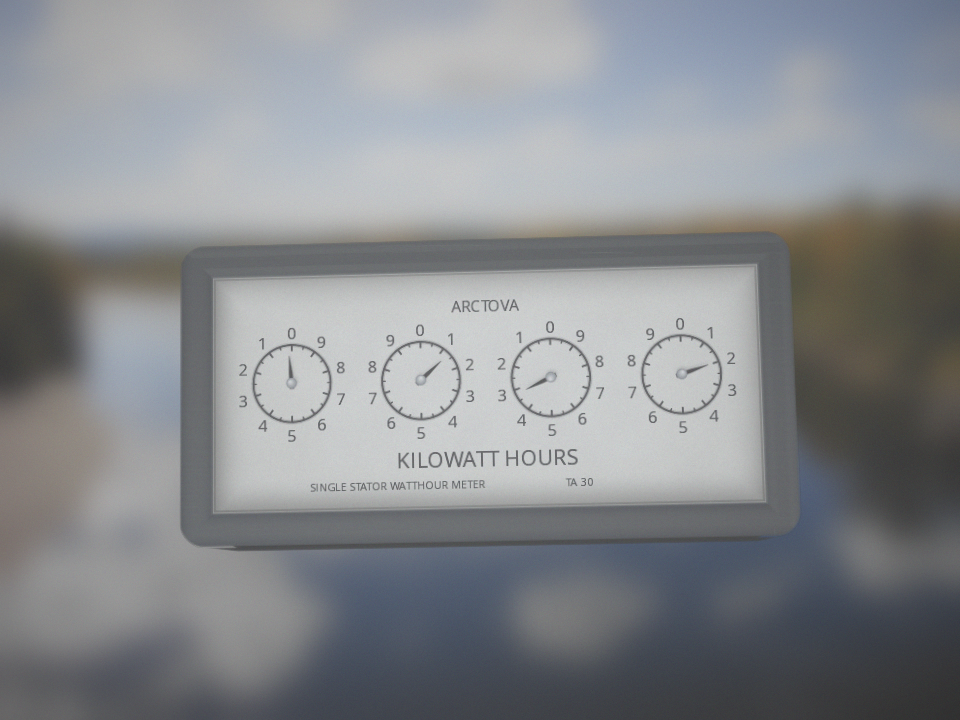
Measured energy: 132 kWh
